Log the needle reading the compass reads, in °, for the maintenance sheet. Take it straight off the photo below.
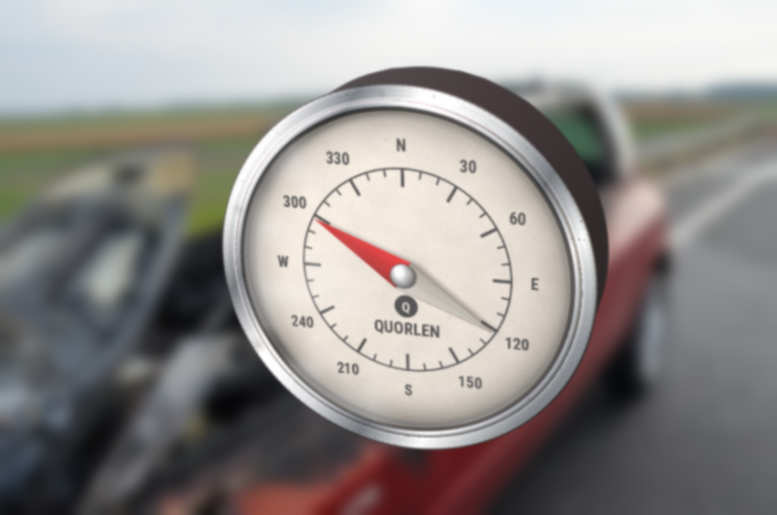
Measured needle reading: 300 °
